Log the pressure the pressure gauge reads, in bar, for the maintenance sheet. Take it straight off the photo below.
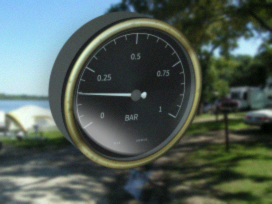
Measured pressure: 0.15 bar
